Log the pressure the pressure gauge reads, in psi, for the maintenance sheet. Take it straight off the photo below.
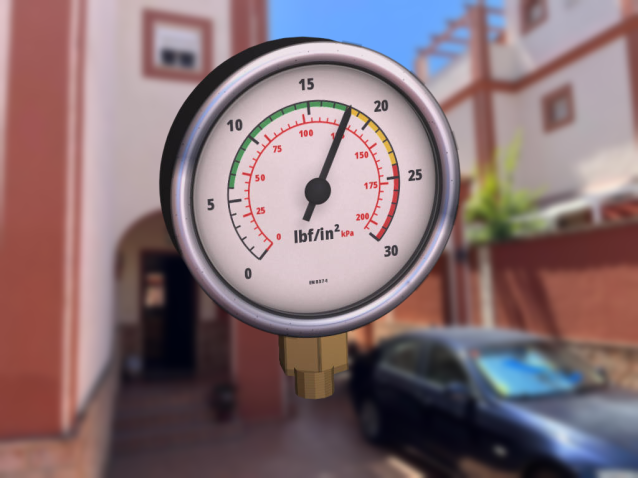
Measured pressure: 18 psi
